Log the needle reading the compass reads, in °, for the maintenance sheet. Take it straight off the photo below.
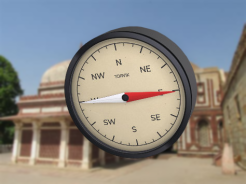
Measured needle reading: 90 °
